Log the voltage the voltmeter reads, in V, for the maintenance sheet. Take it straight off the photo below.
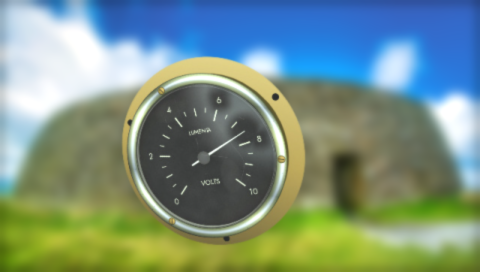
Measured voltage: 7.5 V
